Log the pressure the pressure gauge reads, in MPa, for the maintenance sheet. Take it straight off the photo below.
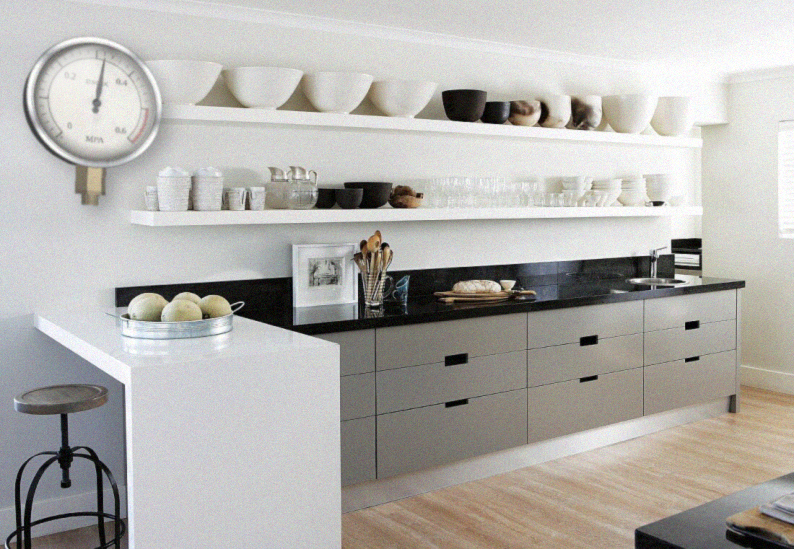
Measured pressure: 0.32 MPa
